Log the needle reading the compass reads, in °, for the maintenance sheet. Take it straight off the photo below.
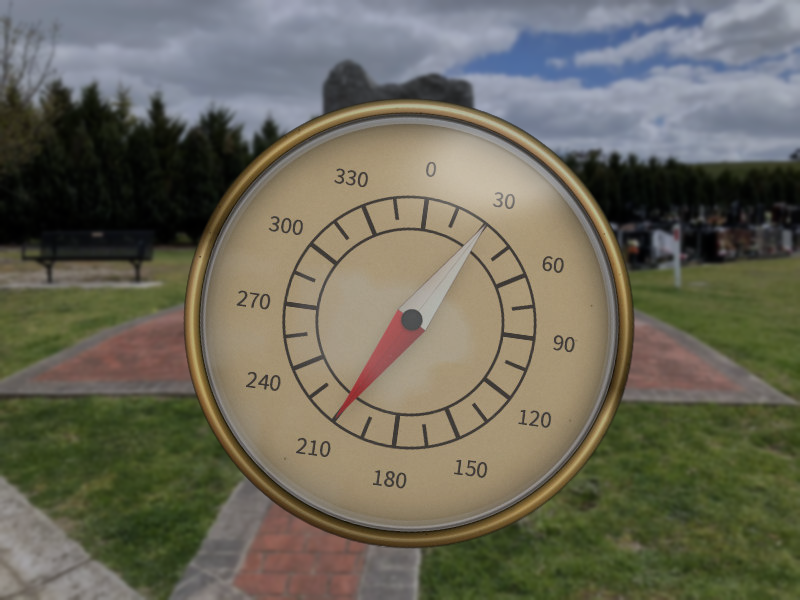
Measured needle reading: 210 °
